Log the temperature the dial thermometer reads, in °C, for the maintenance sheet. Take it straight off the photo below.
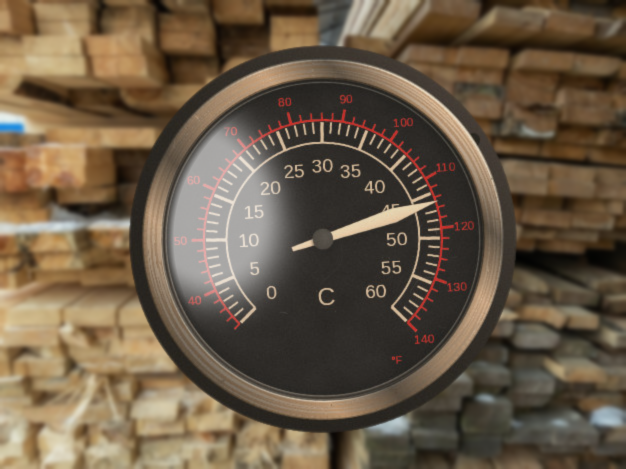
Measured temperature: 46 °C
